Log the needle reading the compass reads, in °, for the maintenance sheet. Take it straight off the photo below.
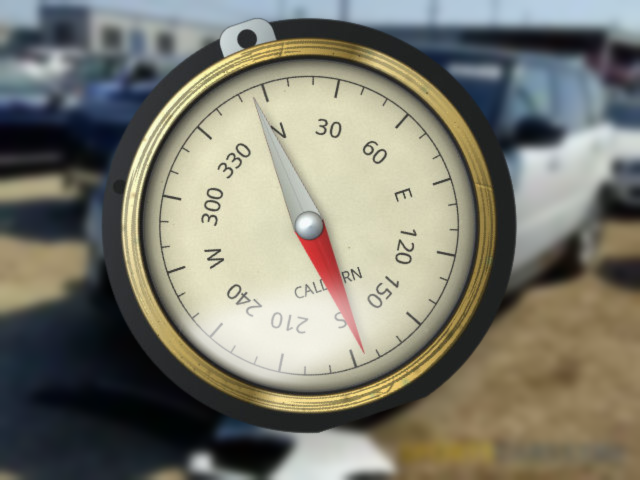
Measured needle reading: 175 °
